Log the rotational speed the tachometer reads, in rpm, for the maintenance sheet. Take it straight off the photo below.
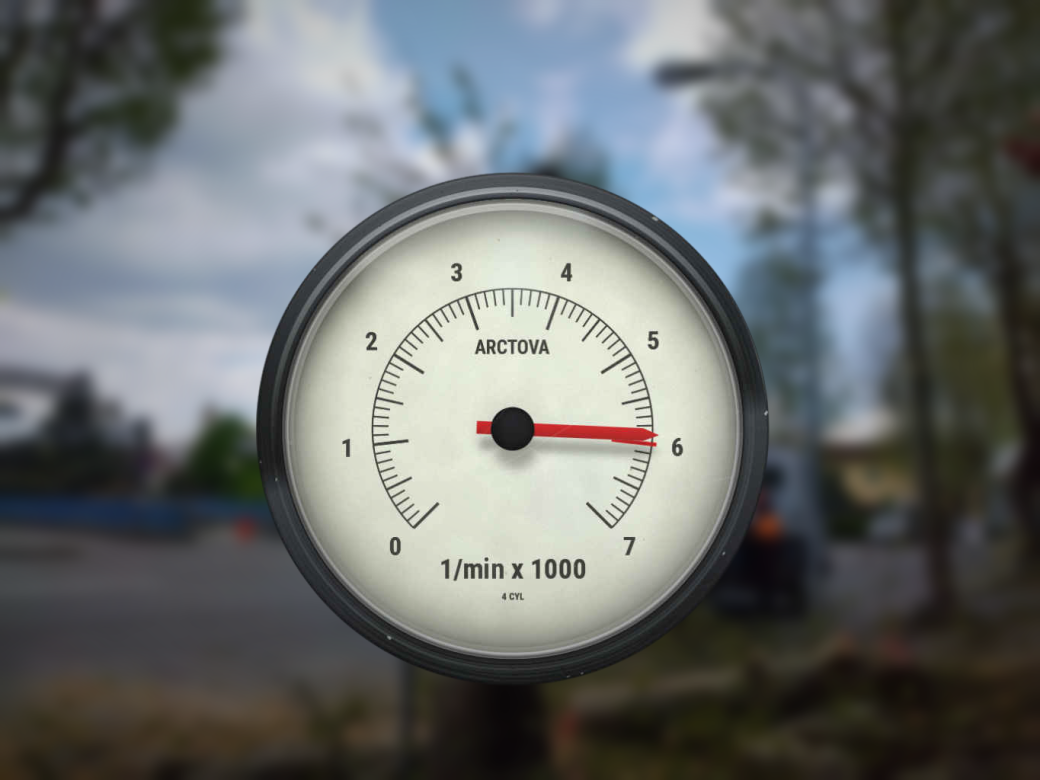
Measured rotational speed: 5900 rpm
